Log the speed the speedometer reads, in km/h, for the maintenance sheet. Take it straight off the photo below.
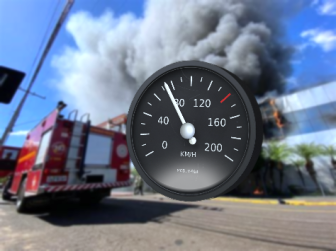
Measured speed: 75 km/h
